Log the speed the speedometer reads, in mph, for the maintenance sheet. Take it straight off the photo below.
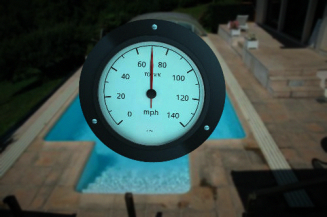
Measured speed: 70 mph
